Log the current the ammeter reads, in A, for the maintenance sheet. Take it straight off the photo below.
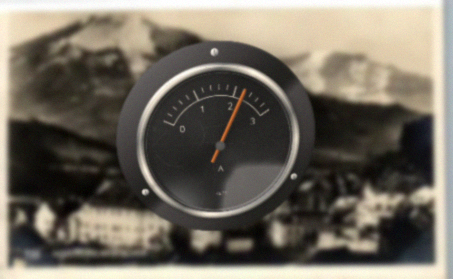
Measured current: 2.2 A
